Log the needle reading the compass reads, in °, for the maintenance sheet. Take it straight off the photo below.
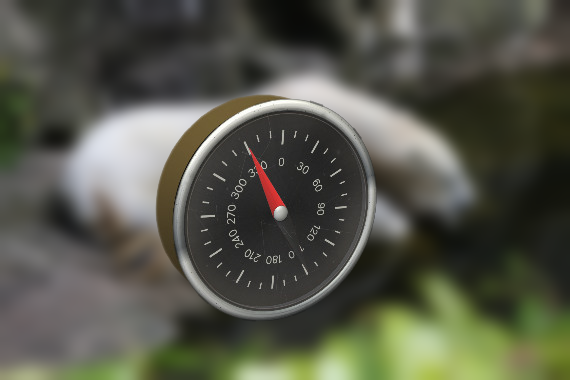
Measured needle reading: 330 °
